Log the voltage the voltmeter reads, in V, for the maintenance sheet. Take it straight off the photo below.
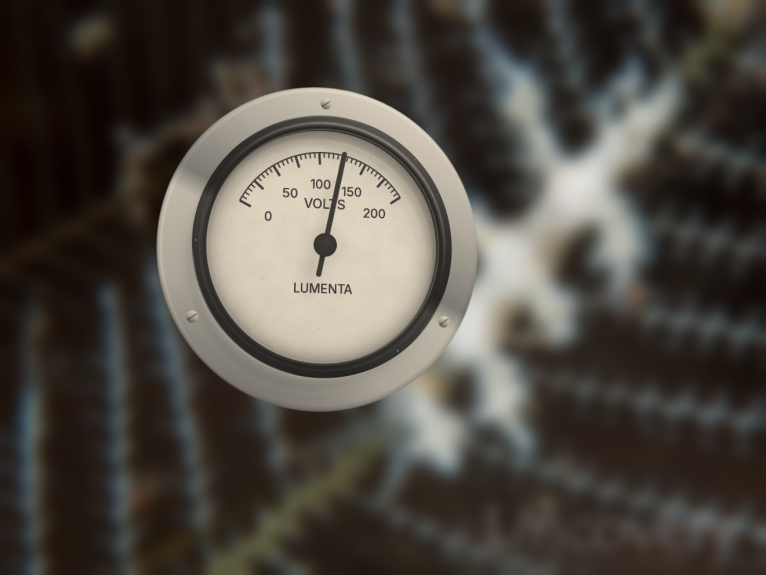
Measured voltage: 125 V
